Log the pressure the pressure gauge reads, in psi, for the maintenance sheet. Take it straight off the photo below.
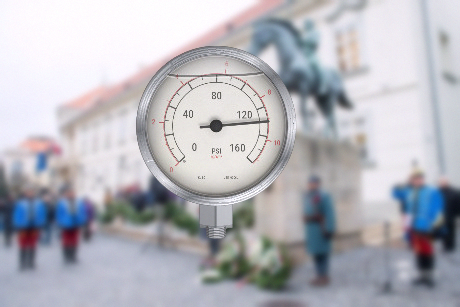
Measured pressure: 130 psi
